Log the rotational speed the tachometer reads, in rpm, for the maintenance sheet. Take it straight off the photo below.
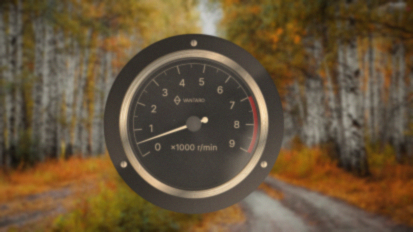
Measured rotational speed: 500 rpm
